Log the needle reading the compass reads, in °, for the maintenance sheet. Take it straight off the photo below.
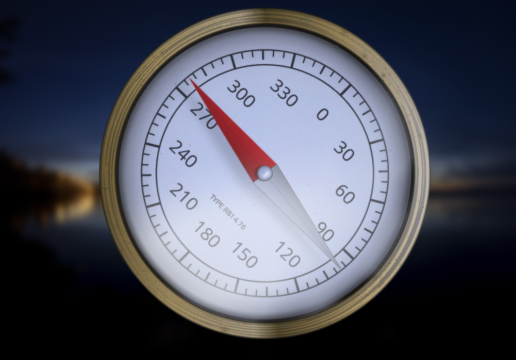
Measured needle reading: 277.5 °
